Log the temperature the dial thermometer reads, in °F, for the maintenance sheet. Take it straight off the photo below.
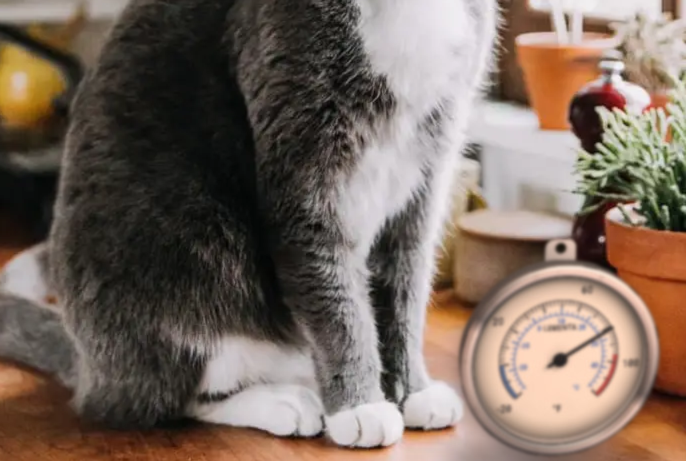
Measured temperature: 80 °F
